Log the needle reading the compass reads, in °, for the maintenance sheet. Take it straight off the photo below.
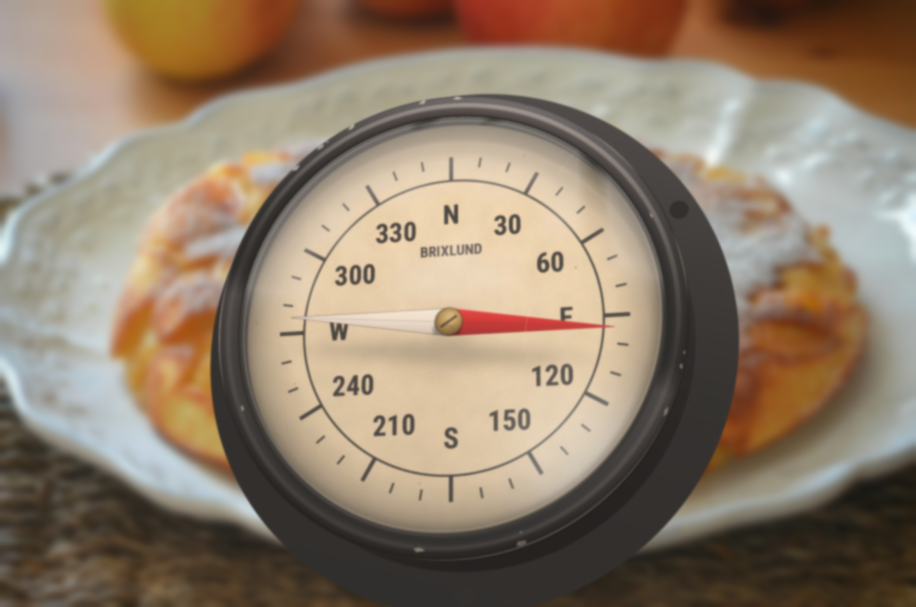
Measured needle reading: 95 °
